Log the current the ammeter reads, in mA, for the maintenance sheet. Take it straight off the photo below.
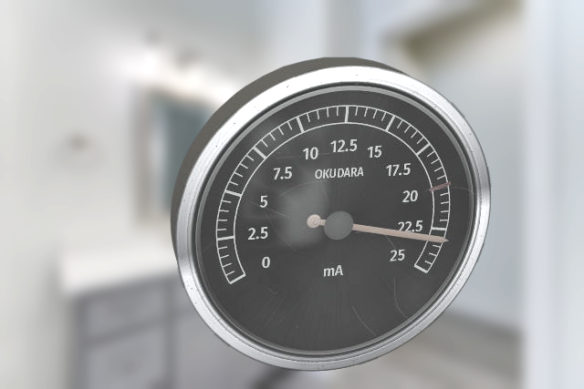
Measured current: 23 mA
